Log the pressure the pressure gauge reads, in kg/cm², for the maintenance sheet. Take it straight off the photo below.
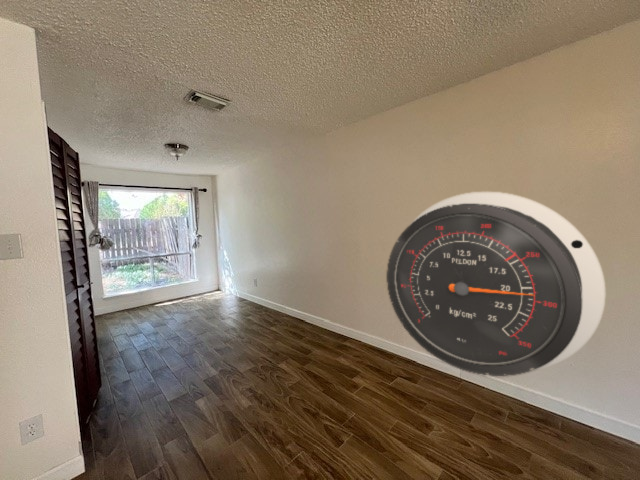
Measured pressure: 20.5 kg/cm²
